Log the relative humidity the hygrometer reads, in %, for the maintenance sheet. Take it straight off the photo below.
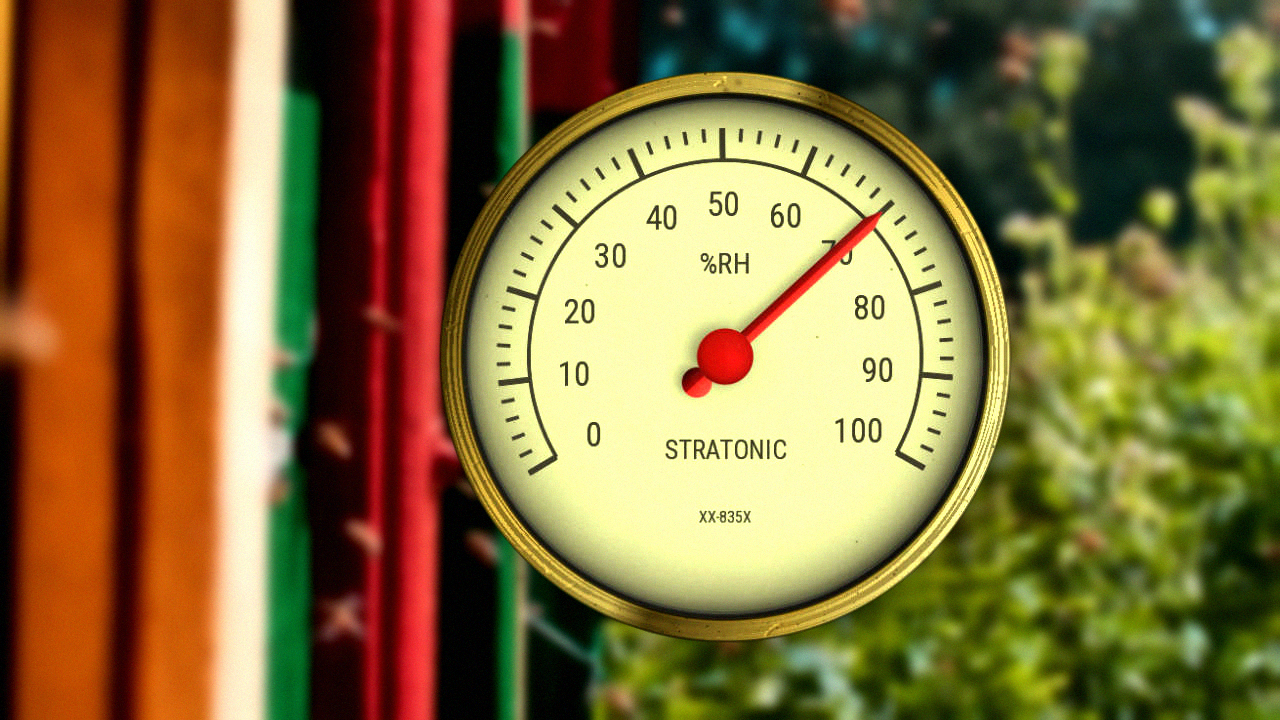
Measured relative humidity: 70 %
